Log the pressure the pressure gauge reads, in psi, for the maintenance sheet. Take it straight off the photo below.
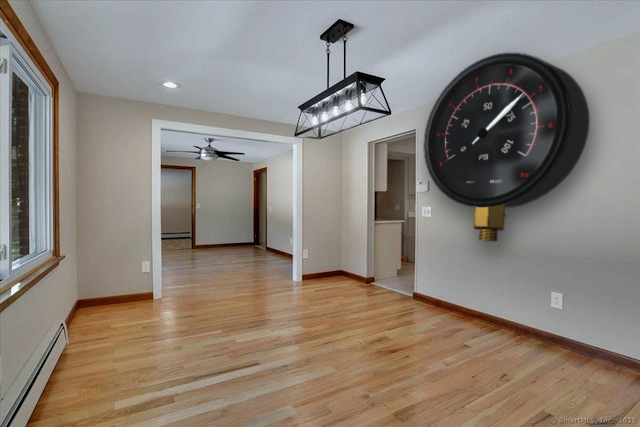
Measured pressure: 70 psi
